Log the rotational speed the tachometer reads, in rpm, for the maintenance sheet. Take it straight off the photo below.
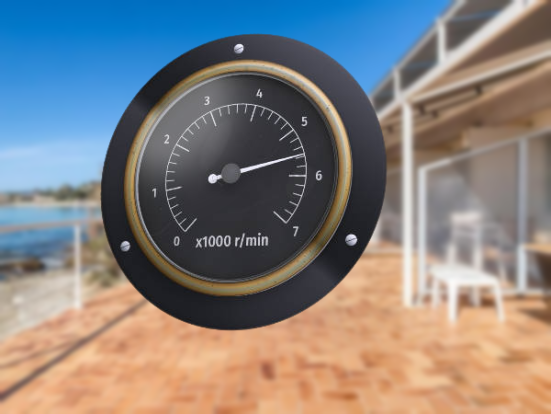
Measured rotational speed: 5600 rpm
